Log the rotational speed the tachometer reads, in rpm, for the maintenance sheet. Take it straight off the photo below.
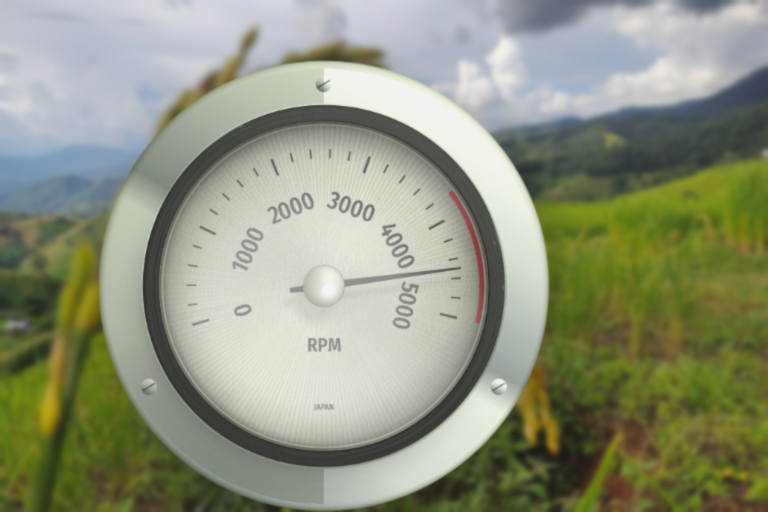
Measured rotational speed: 4500 rpm
